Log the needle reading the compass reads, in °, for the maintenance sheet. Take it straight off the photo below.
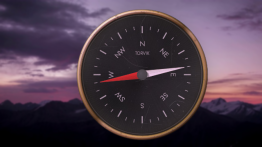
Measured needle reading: 260 °
